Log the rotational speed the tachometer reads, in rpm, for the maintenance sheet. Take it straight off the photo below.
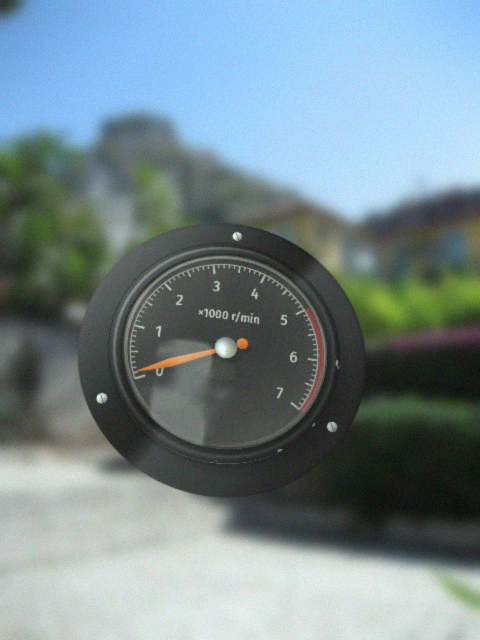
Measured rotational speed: 100 rpm
